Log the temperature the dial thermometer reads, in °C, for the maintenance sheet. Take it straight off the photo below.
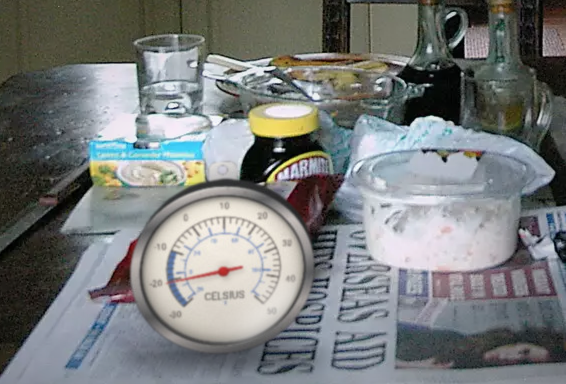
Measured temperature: -20 °C
